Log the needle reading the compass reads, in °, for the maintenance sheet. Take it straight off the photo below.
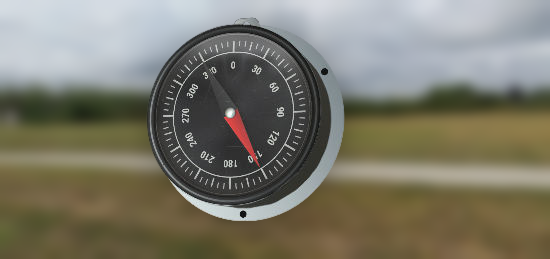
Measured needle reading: 150 °
